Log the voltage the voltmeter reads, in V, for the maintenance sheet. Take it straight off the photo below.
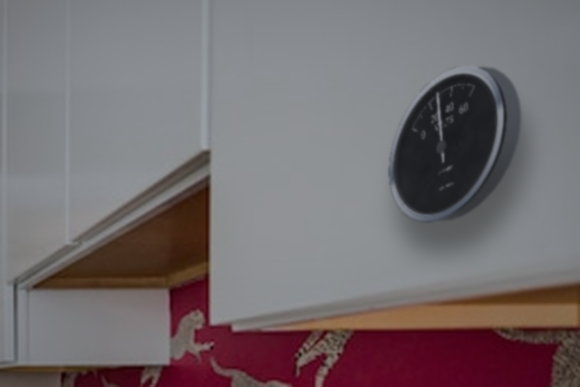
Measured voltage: 30 V
